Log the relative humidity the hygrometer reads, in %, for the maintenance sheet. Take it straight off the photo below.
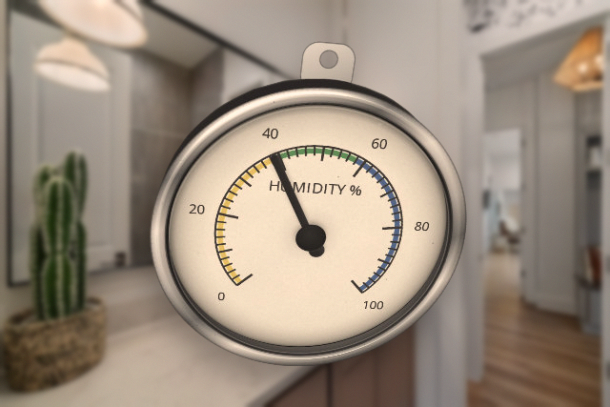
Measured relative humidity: 39 %
